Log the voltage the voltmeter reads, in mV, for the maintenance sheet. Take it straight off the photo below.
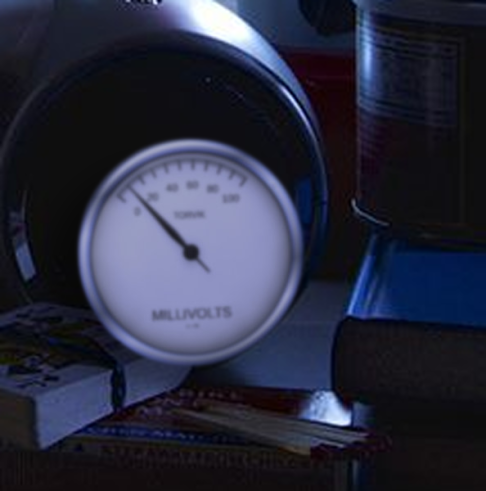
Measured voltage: 10 mV
